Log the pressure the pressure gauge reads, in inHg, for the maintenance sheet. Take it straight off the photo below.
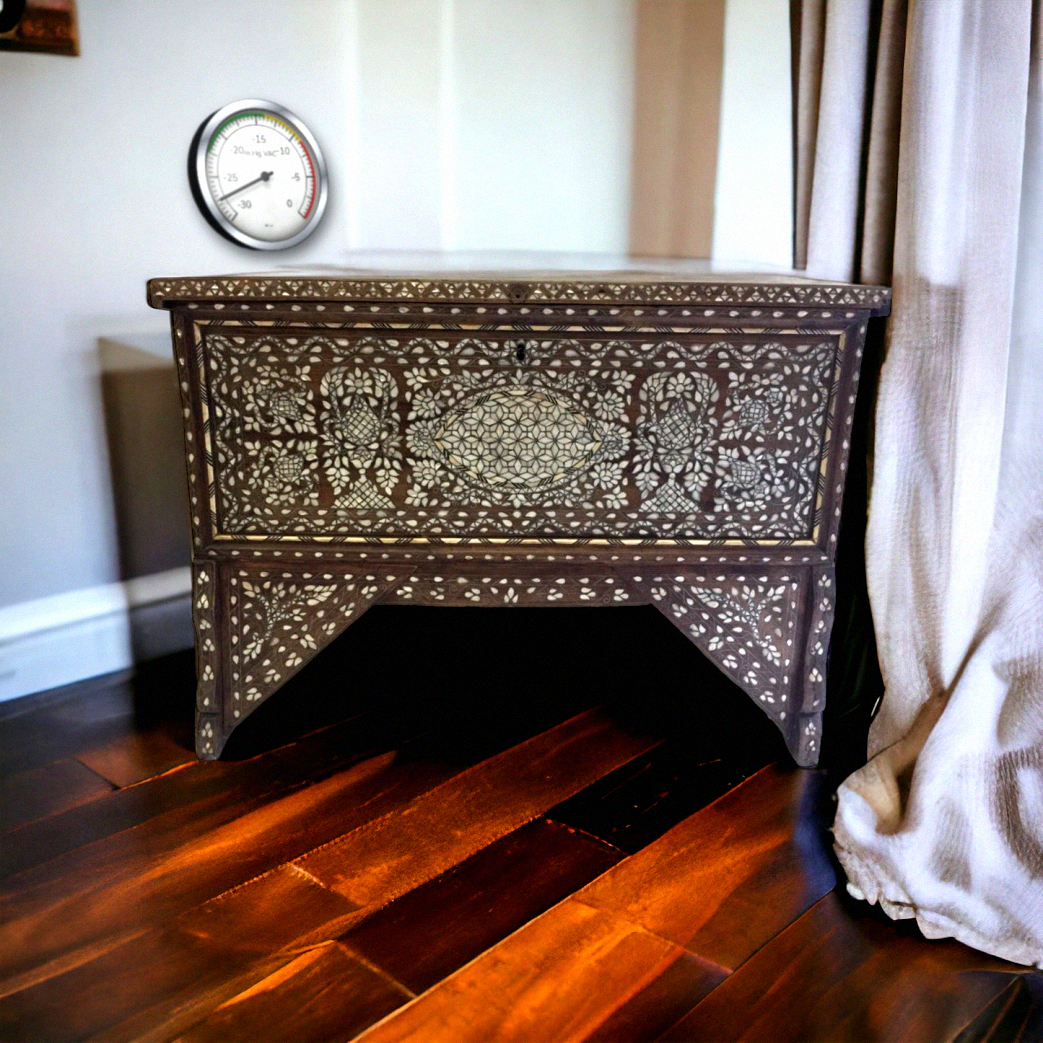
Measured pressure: -27.5 inHg
